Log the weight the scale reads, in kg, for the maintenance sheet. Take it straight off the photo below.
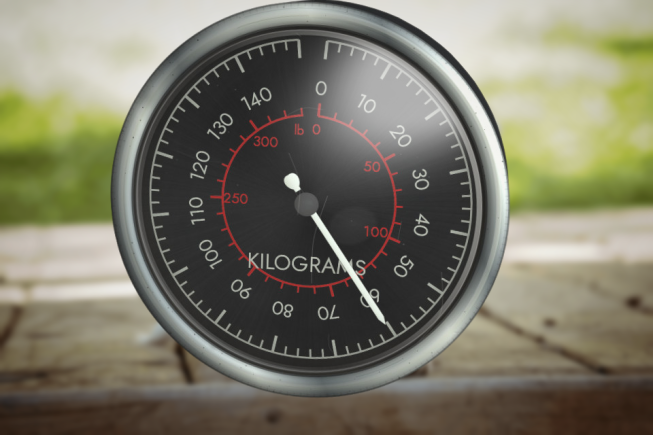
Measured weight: 60 kg
